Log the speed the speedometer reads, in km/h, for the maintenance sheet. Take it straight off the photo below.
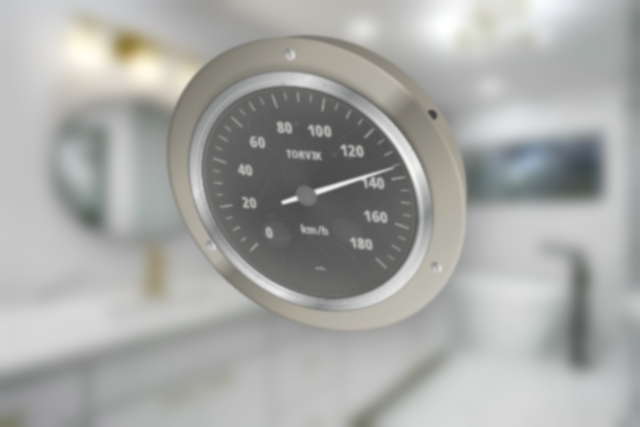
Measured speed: 135 km/h
